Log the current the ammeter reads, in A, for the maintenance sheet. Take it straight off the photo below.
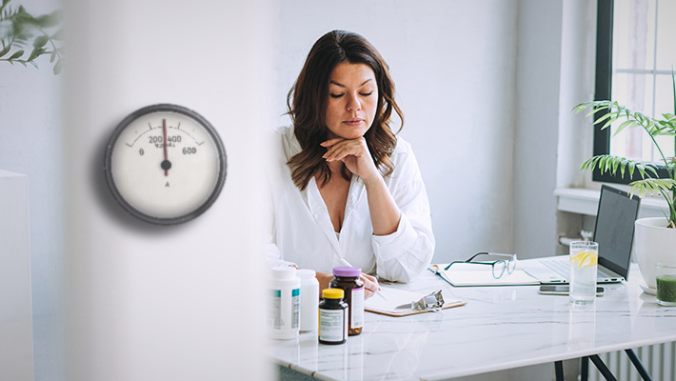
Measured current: 300 A
